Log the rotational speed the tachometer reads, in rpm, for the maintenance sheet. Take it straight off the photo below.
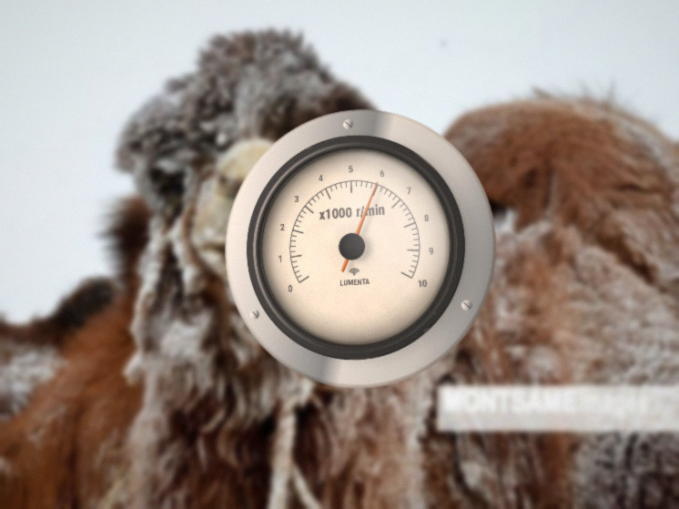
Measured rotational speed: 6000 rpm
